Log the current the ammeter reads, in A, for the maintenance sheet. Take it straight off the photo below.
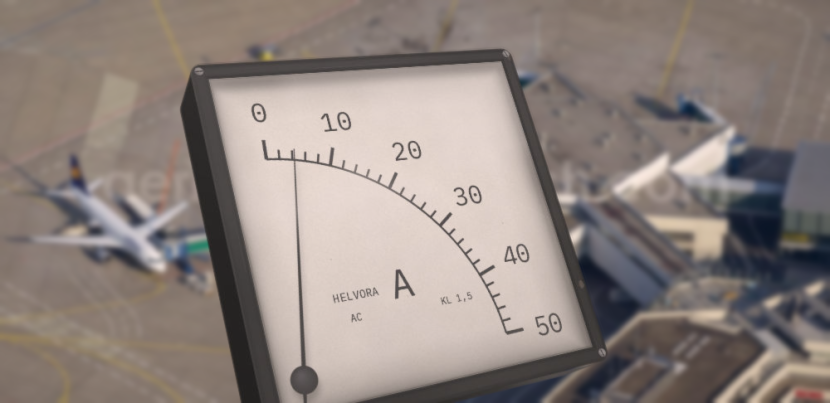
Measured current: 4 A
